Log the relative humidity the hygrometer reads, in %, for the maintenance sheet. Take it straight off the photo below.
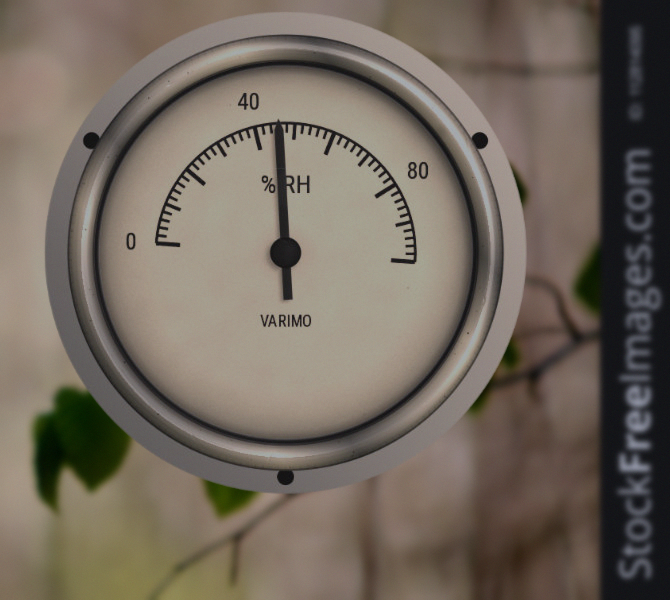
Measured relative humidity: 46 %
